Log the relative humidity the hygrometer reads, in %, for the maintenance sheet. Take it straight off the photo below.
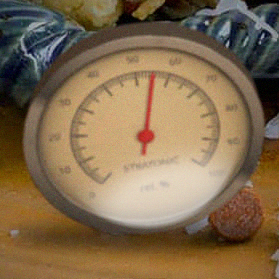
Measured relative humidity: 55 %
